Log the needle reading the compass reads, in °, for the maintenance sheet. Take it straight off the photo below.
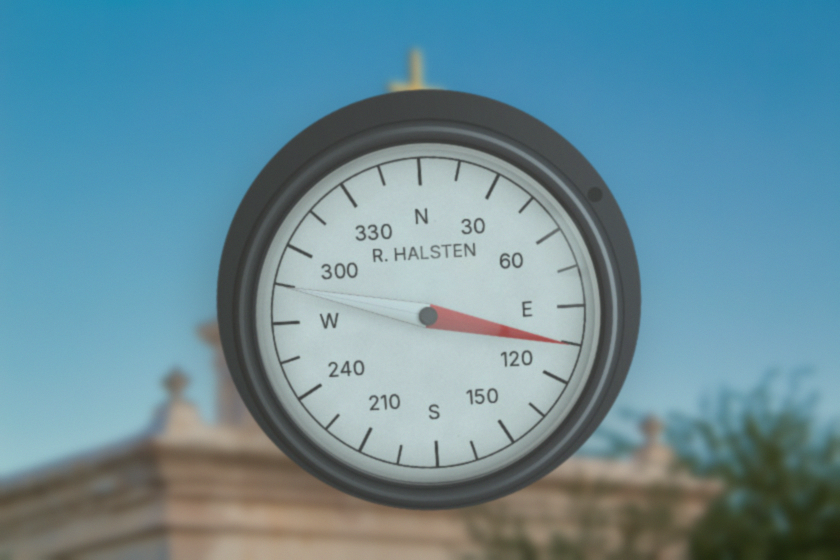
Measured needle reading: 105 °
